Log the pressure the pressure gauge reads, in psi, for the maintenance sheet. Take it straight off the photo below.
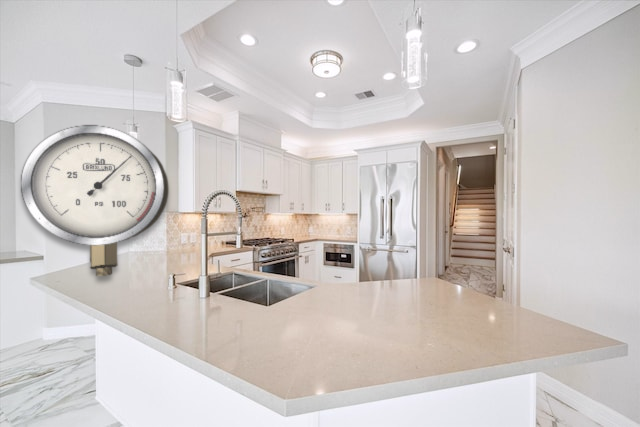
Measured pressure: 65 psi
